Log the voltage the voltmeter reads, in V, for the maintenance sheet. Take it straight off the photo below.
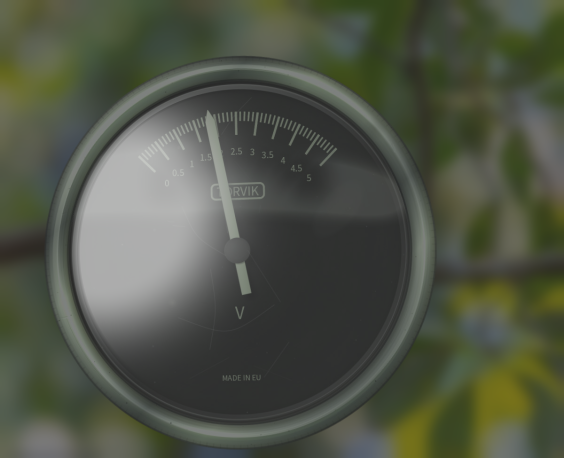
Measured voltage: 1.9 V
